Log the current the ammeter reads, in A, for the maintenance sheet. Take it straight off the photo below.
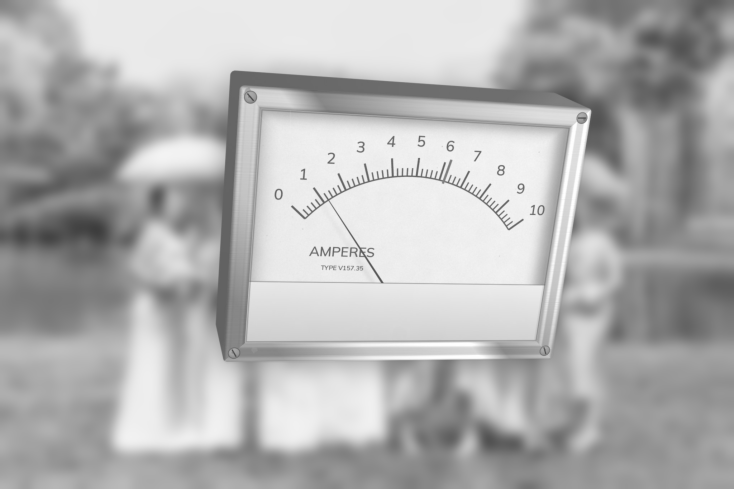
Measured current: 1.2 A
